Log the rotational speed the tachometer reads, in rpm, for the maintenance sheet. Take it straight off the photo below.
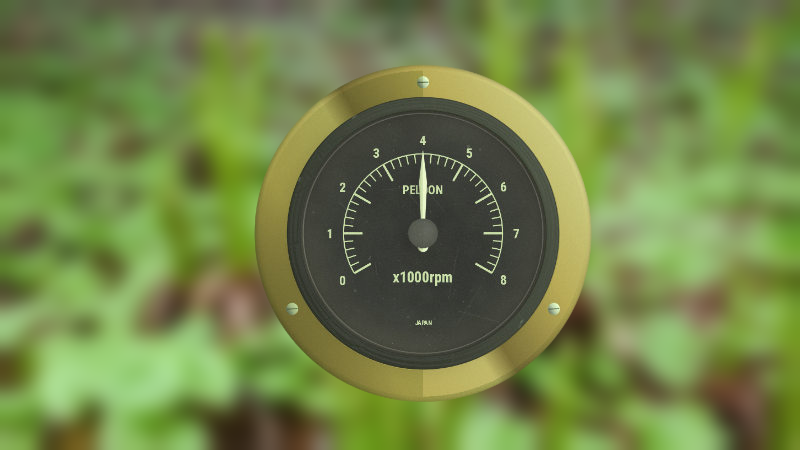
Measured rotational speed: 4000 rpm
